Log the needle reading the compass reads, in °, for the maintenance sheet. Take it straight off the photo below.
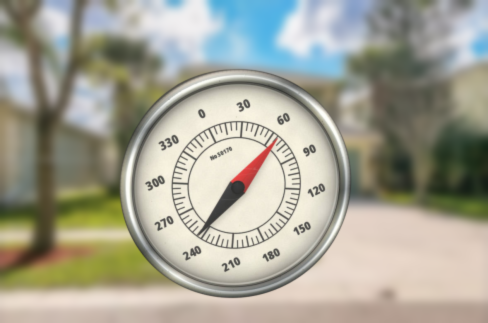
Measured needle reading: 65 °
